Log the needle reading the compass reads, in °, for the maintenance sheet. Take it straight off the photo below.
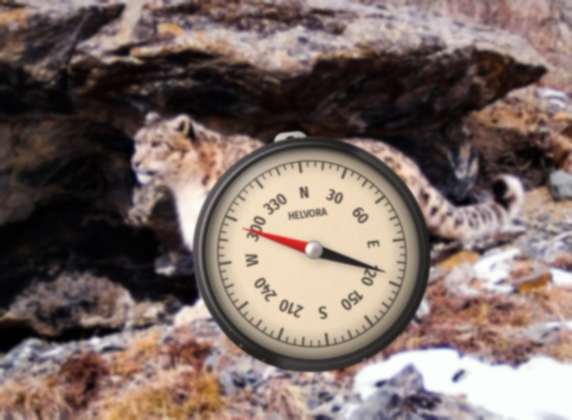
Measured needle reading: 295 °
